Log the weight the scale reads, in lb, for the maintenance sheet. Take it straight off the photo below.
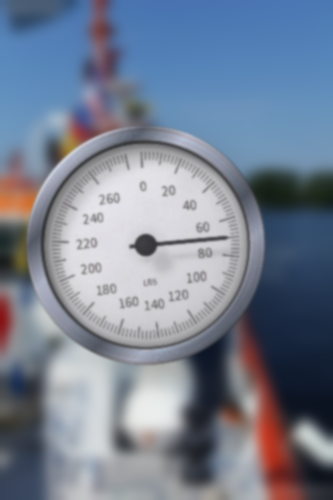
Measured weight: 70 lb
